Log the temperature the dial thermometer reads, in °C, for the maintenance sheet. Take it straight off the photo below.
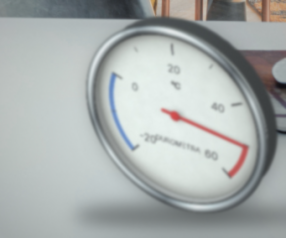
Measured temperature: 50 °C
